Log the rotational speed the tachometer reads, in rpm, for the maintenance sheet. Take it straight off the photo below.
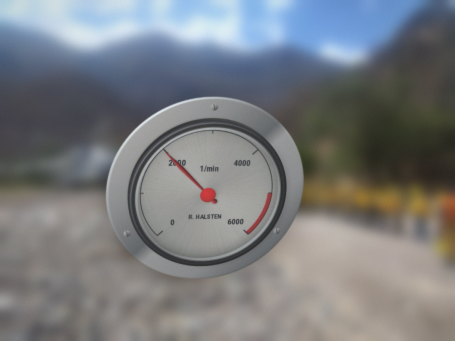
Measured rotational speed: 2000 rpm
